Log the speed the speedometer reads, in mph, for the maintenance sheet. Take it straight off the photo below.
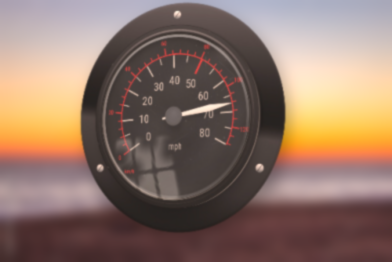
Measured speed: 67.5 mph
